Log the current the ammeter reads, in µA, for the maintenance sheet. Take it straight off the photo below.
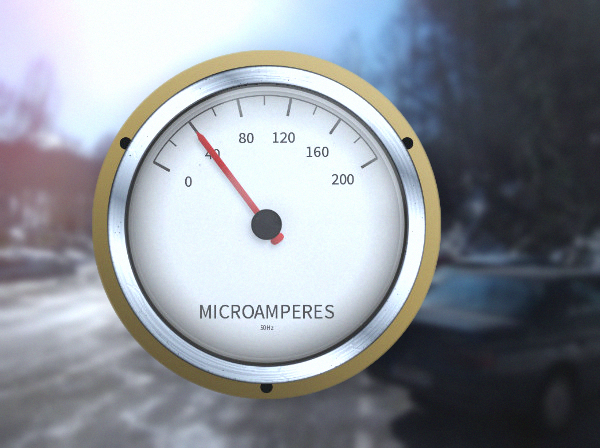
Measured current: 40 µA
